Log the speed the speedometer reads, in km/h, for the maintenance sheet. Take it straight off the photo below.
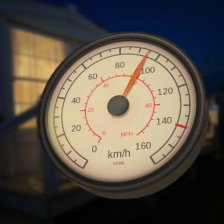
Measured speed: 95 km/h
